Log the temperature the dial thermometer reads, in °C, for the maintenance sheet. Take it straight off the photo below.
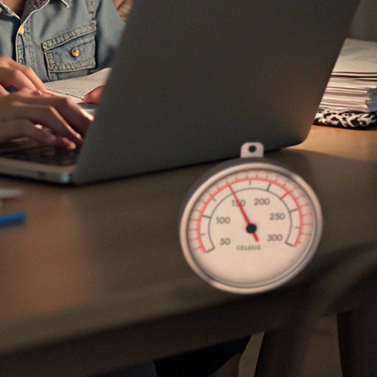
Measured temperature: 150 °C
